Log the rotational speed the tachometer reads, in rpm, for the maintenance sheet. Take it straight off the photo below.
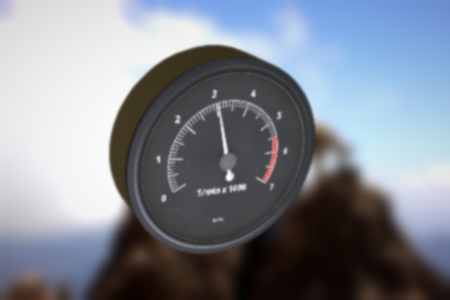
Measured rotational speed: 3000 rpm
